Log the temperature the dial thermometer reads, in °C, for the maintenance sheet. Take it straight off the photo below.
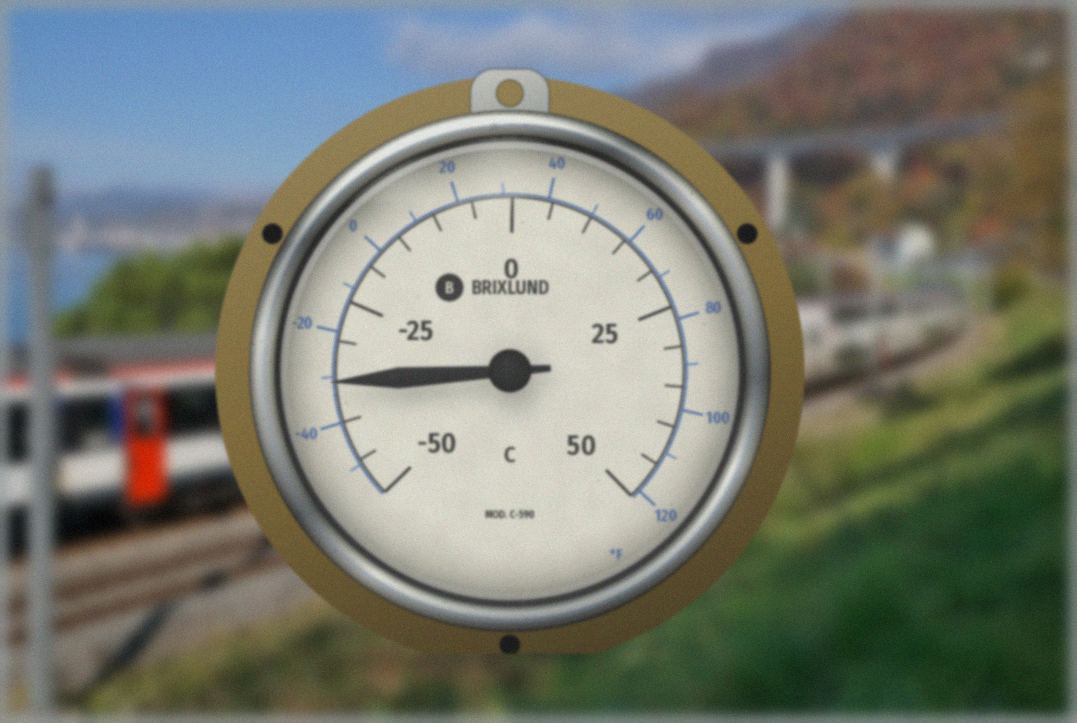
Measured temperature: -35 °C
